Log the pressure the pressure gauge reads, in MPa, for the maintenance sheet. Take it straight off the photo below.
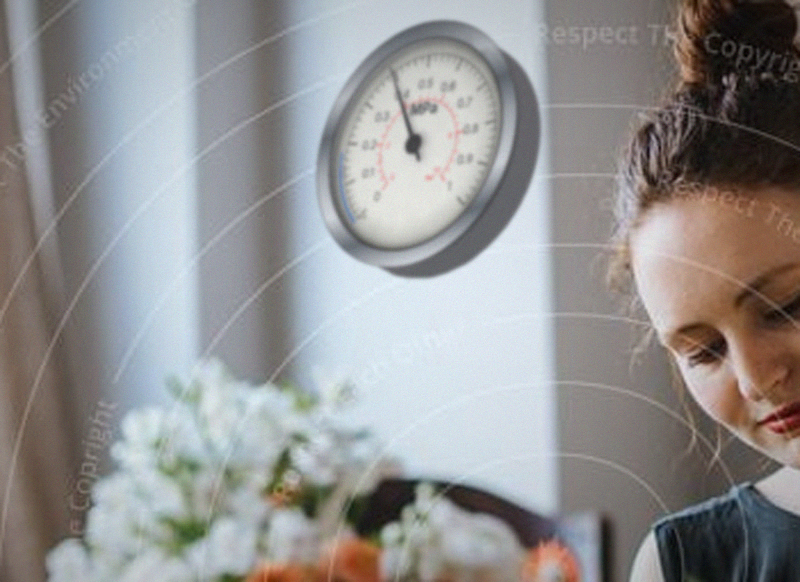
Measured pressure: 0.4 MPa
